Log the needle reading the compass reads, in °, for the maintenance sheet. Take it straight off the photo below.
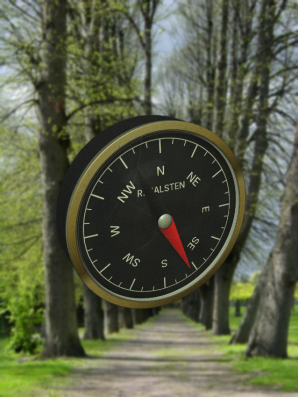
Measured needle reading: 155 °
